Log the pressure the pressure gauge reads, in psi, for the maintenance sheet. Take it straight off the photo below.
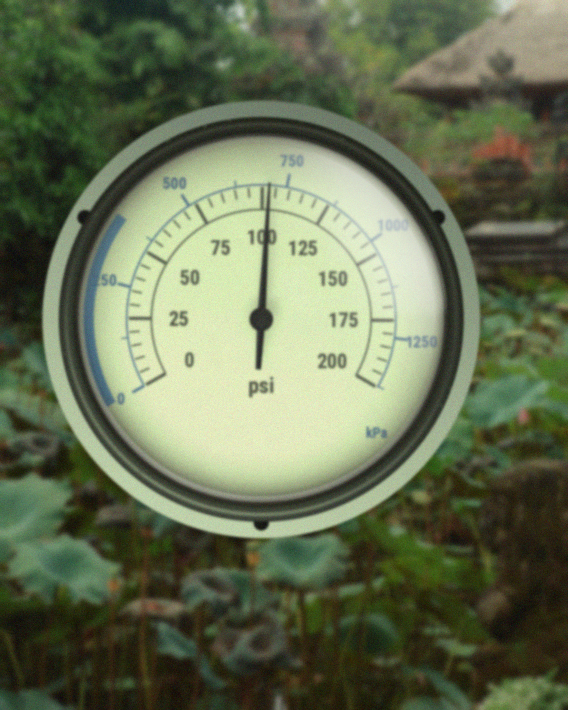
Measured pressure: 102.5 psi
